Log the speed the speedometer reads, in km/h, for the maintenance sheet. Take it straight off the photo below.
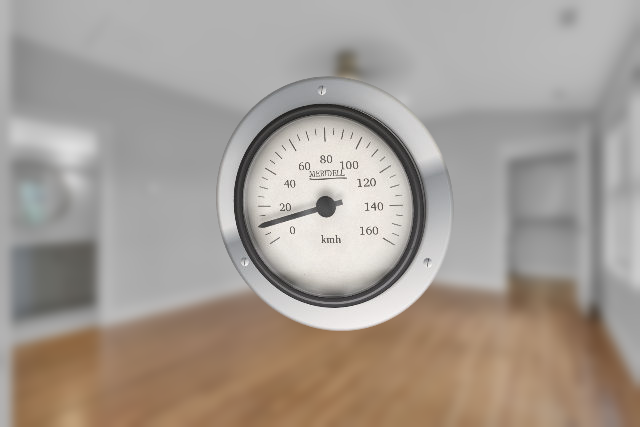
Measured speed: 10 km/h
